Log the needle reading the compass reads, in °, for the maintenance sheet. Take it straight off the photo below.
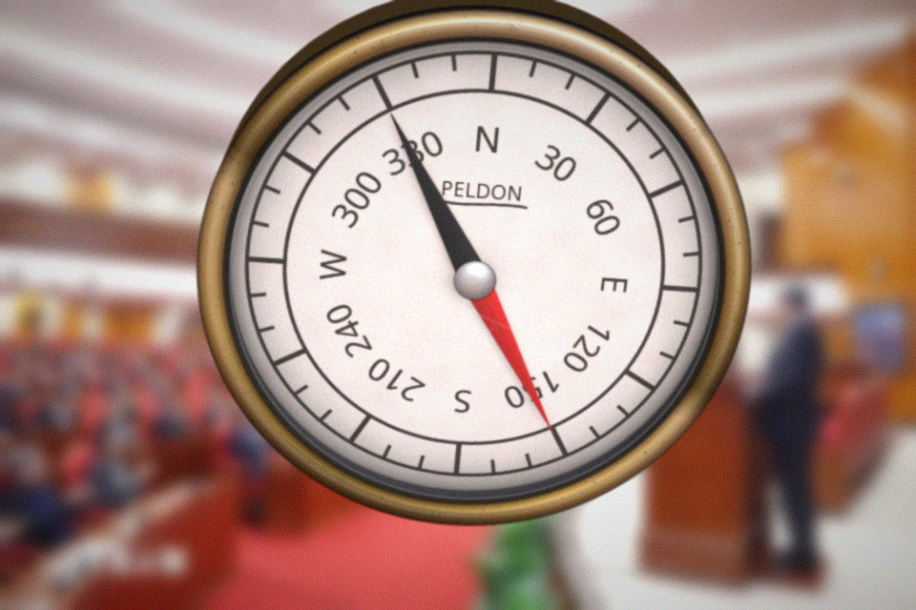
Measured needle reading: 150 °
